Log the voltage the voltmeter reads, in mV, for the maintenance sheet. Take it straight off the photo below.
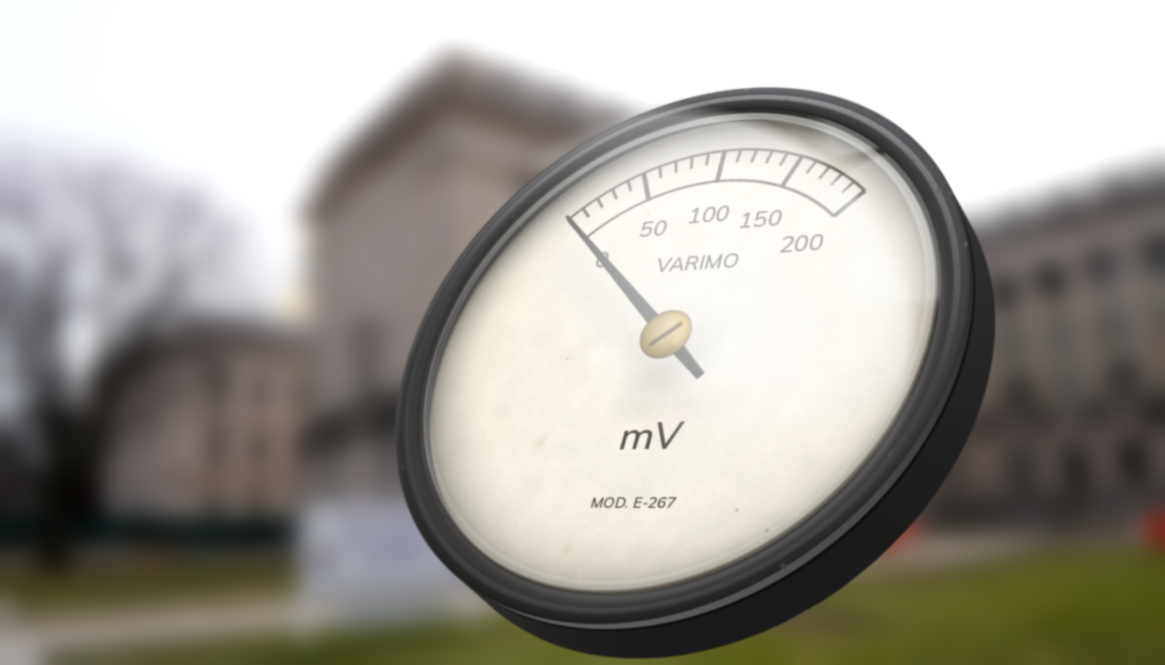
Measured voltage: 0 mV
